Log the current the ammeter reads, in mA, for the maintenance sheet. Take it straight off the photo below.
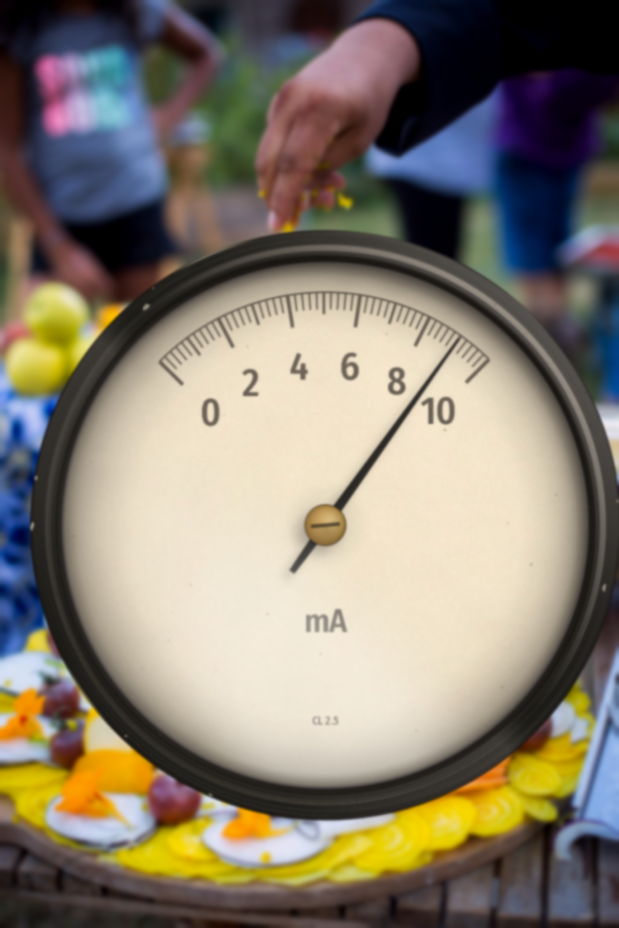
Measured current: 9 mA
